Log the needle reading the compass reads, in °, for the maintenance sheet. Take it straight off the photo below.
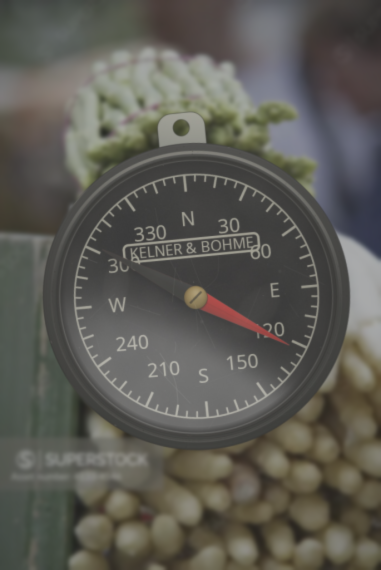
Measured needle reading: 122.5 °
